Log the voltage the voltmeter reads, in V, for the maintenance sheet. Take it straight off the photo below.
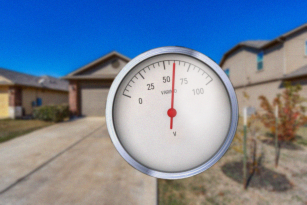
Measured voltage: 60 V
